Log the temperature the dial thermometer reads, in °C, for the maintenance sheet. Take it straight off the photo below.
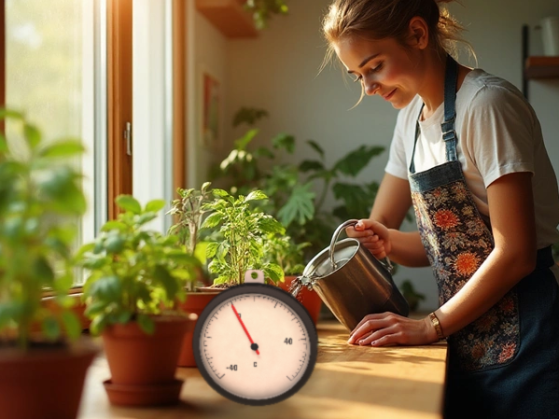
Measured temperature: 0 °C
